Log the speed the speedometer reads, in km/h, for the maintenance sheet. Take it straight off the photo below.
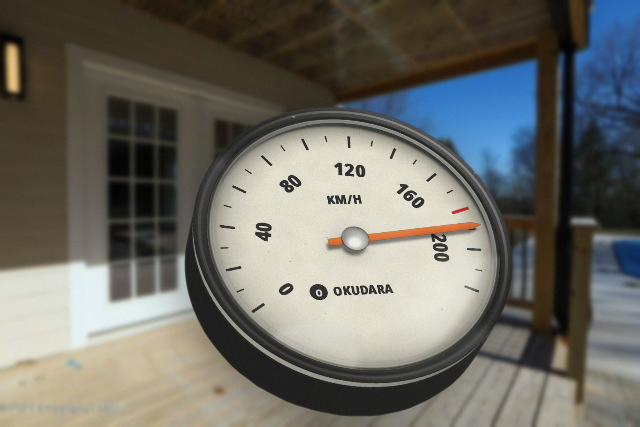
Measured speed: 190 km/h
